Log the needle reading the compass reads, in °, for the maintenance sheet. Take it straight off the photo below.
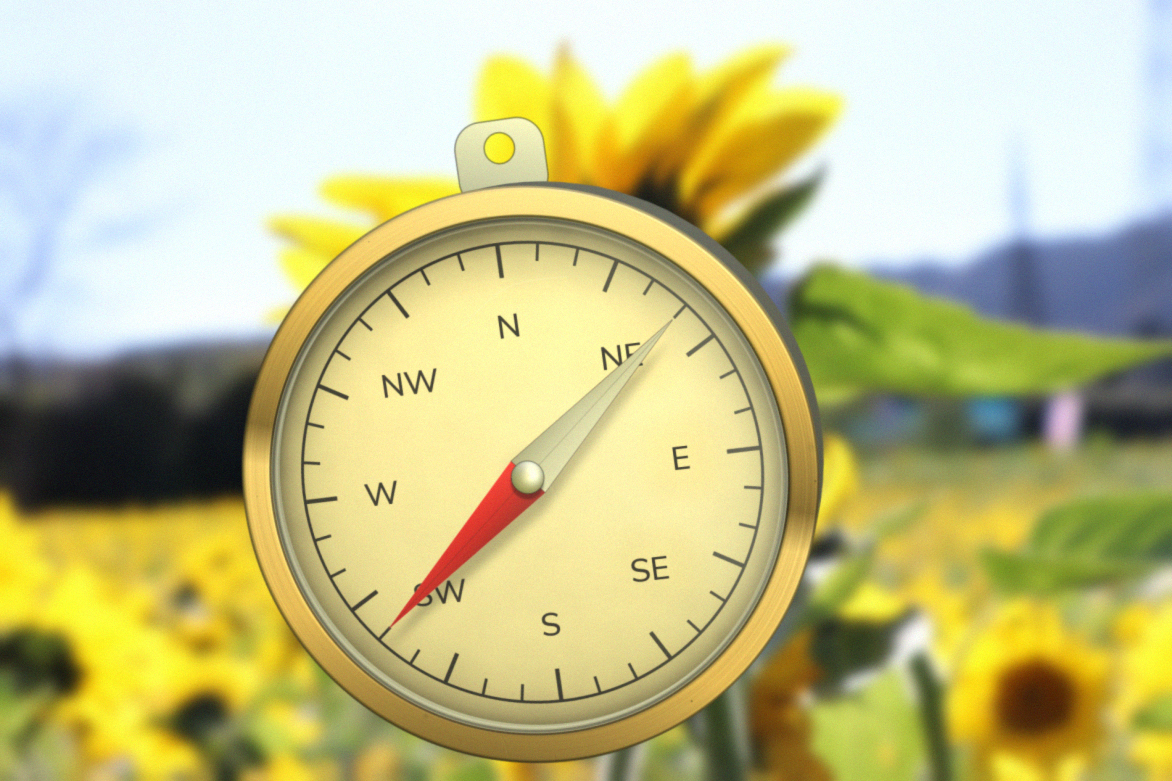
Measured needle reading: 230 °
